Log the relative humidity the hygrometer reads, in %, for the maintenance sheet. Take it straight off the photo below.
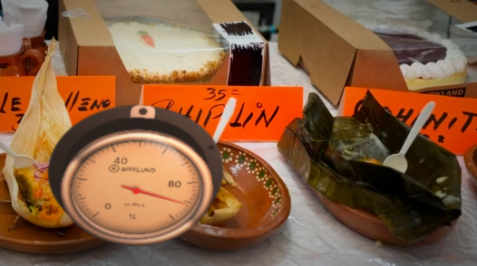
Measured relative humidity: 90 %
